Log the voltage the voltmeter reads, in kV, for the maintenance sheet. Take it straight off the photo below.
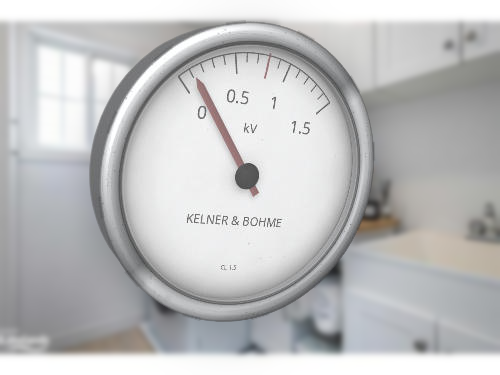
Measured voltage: 0.1 kV
